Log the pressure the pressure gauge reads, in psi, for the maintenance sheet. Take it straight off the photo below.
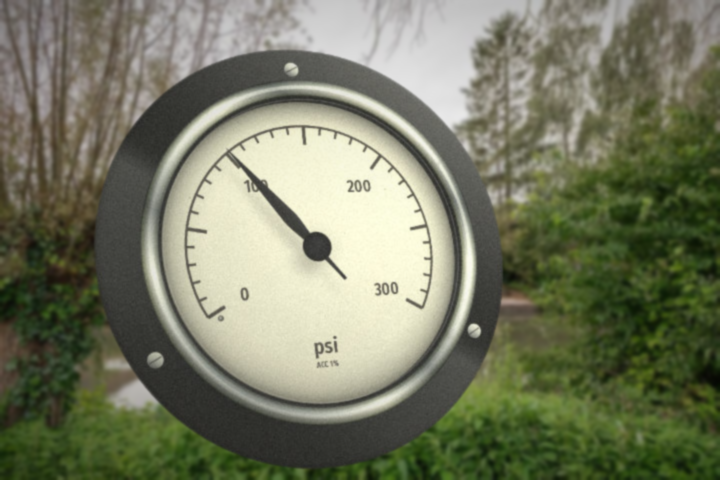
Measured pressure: 100 psi
